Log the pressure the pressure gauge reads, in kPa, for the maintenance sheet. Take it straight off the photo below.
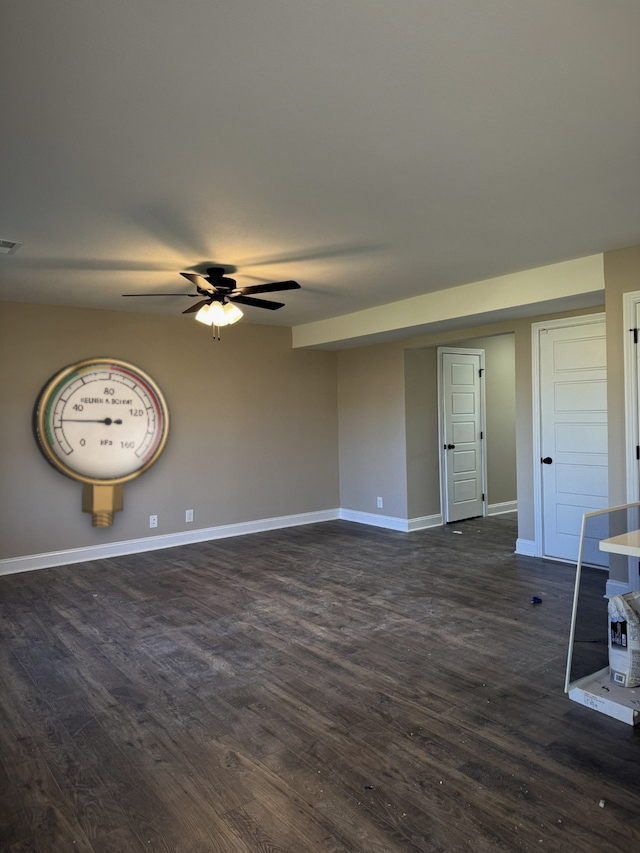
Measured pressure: 25 kPa
